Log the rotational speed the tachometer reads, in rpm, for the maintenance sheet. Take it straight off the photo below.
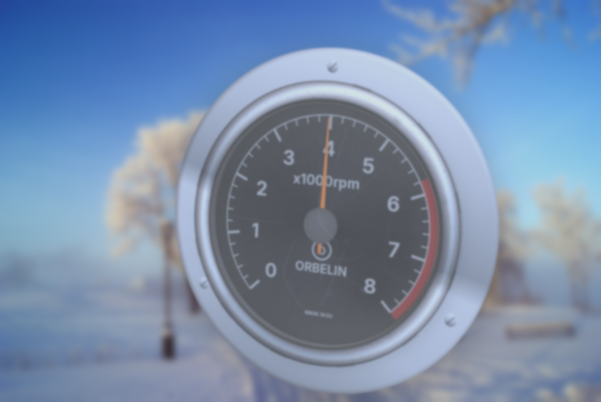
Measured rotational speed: 4000 rpm
